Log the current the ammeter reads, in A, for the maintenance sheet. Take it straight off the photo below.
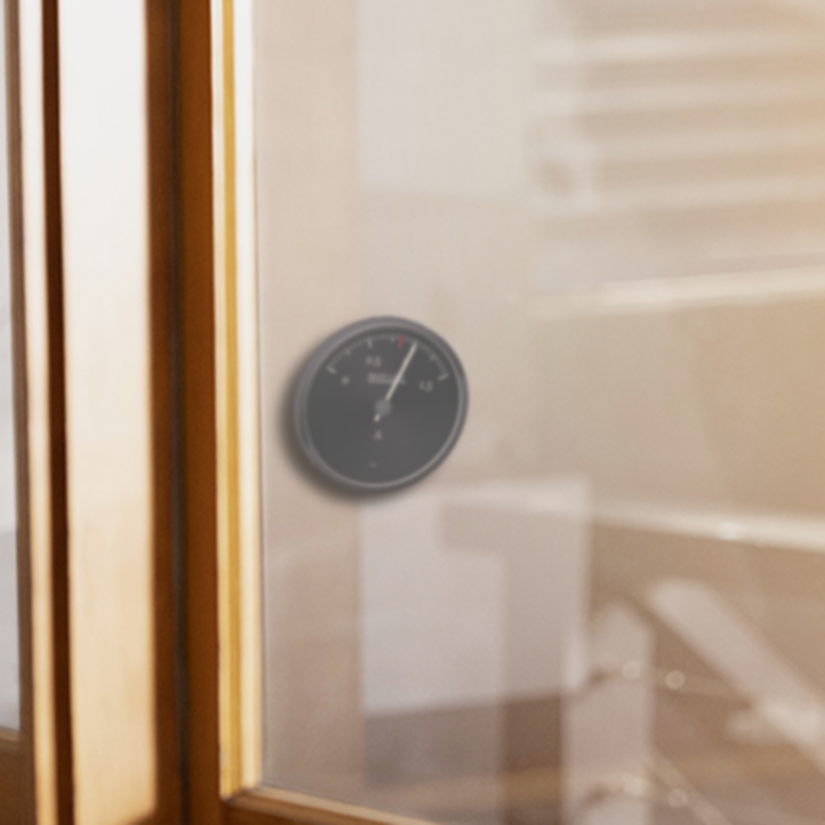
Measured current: 1 A
